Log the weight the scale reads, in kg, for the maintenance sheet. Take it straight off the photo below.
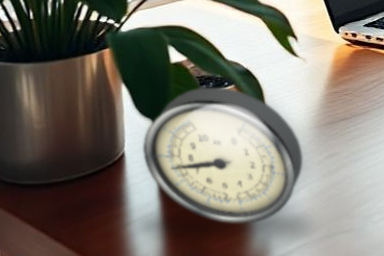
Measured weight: 7.5 kg
